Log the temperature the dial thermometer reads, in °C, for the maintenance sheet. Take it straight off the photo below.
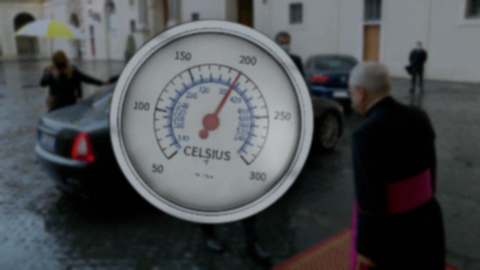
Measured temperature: 200 °C
